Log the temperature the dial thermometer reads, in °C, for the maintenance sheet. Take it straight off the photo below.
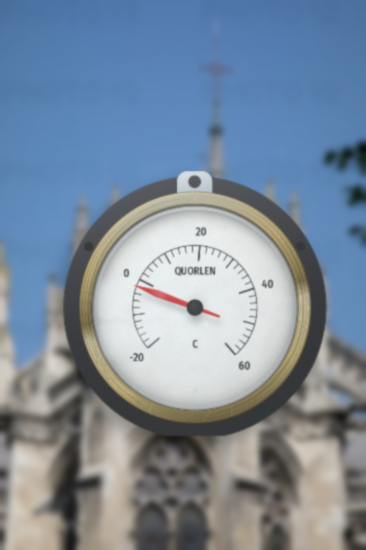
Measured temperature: -2 °C
